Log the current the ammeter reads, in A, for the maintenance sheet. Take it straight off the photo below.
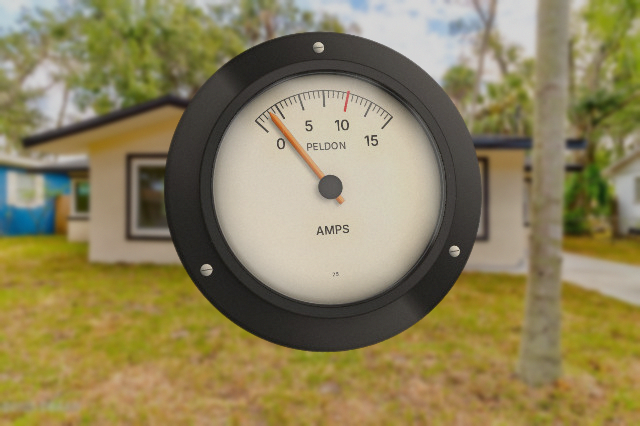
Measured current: 1.5 A
